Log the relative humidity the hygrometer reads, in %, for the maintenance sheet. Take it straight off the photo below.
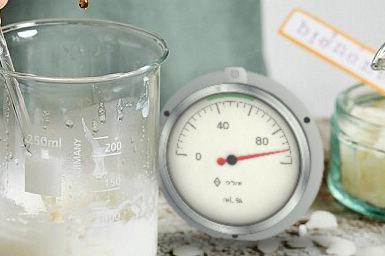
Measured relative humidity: 92 %
